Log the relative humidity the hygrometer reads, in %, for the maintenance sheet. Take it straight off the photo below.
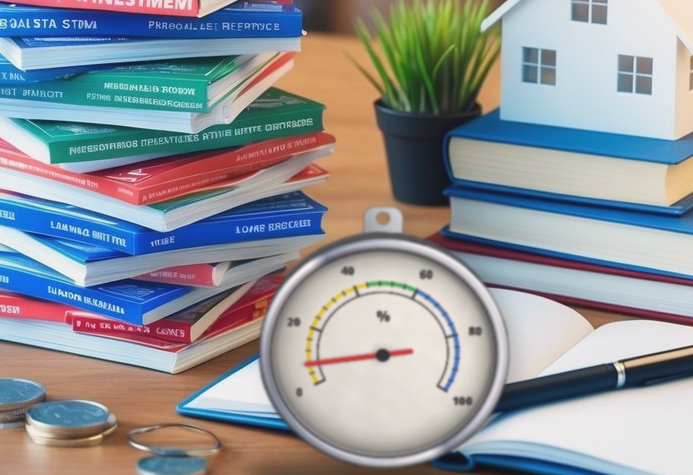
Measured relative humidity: 8 %
